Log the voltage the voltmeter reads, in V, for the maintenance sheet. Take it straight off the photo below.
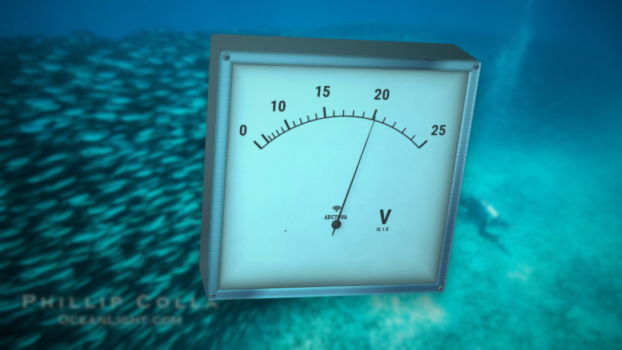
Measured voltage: 20 V
